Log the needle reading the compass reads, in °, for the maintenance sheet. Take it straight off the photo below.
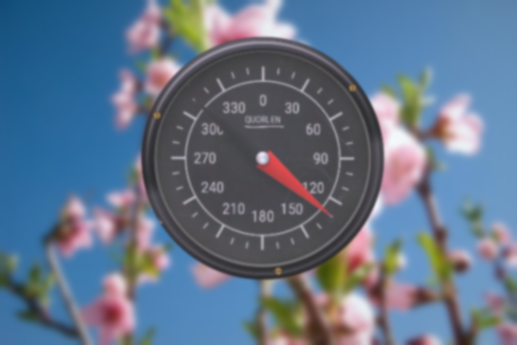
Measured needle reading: 130 °
